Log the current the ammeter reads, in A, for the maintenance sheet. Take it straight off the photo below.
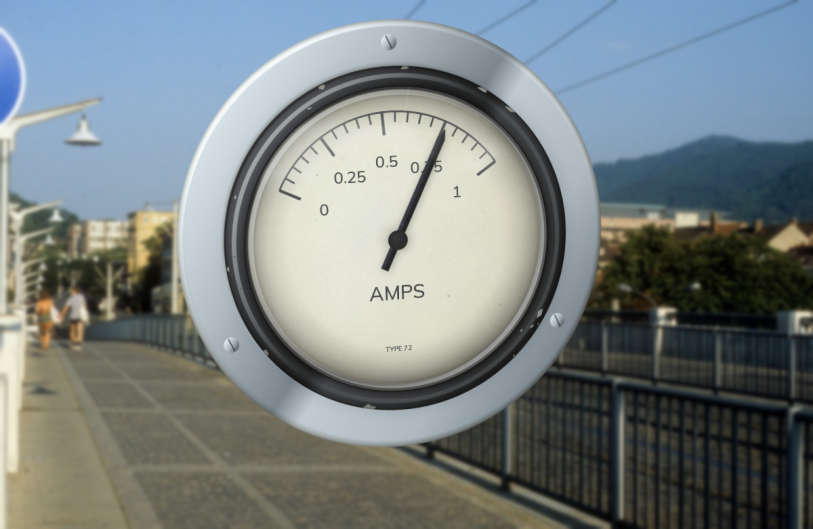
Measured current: 0.75 A
